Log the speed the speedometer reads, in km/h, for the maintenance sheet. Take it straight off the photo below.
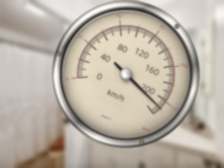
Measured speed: 210 km/h
